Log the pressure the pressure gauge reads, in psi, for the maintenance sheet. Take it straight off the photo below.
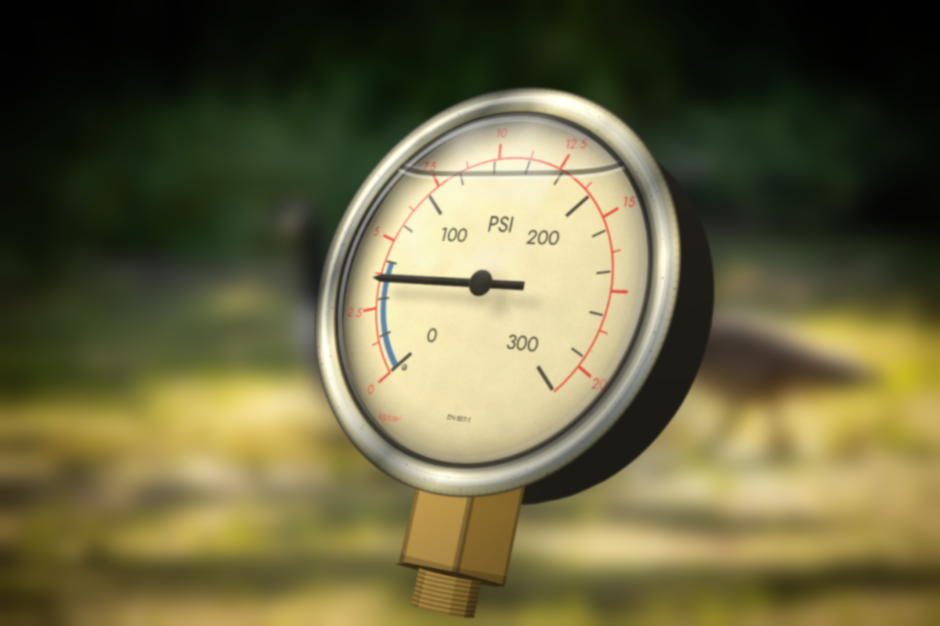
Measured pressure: 50 psi
